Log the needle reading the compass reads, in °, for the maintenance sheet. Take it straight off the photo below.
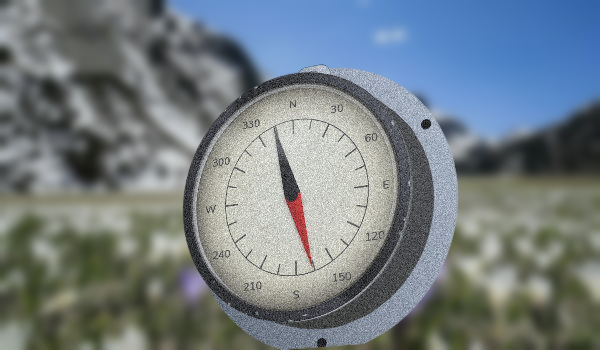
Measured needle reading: 165 °
